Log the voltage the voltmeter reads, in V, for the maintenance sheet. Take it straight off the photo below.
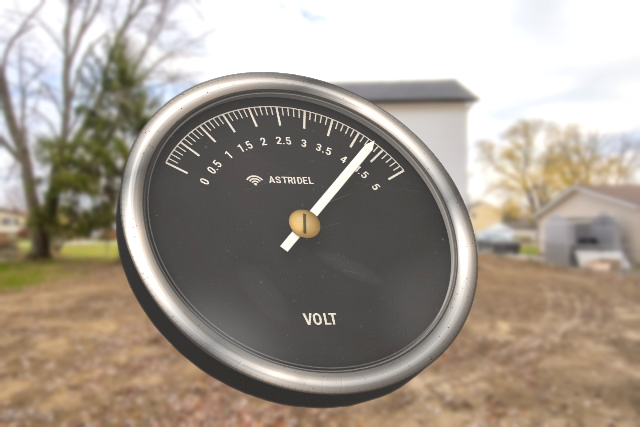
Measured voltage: 4.3 V
